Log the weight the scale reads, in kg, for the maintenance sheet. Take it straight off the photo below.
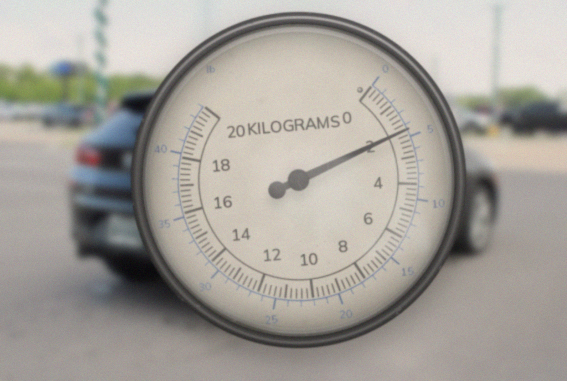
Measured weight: 2 kg
